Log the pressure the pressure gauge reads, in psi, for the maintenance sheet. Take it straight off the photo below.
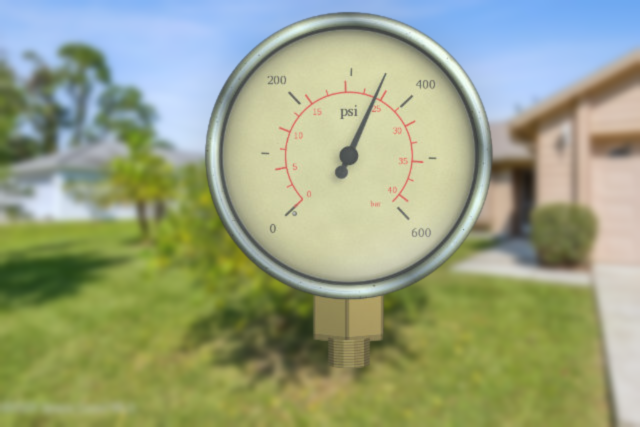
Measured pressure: 350 psi
